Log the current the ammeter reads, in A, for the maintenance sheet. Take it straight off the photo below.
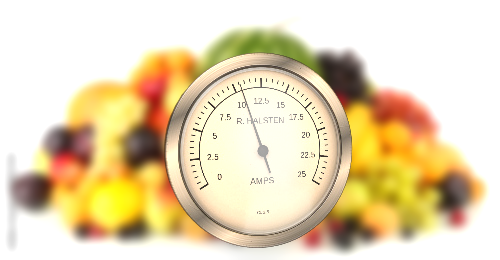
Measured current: 10.5 A
